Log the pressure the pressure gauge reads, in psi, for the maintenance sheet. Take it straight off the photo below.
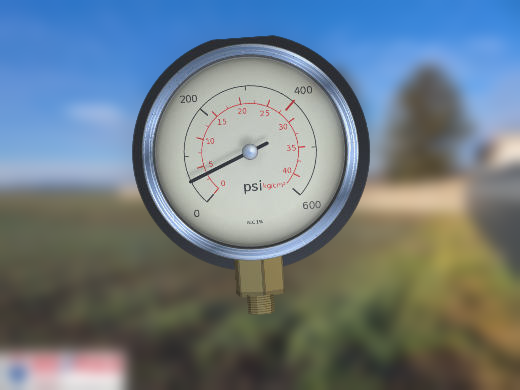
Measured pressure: 50 psi
